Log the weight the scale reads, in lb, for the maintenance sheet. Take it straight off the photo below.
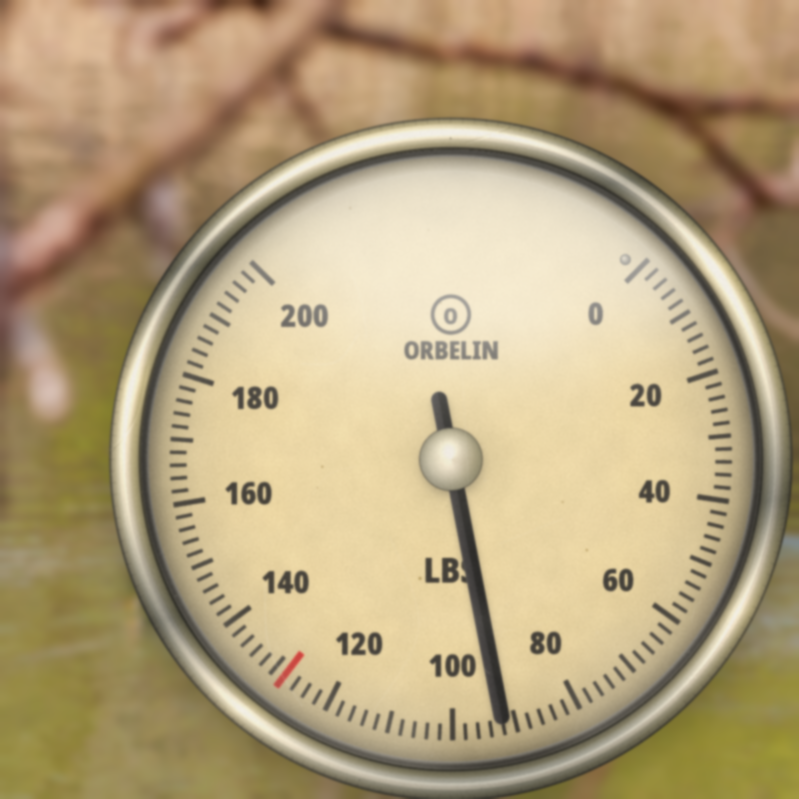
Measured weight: 92 lb
